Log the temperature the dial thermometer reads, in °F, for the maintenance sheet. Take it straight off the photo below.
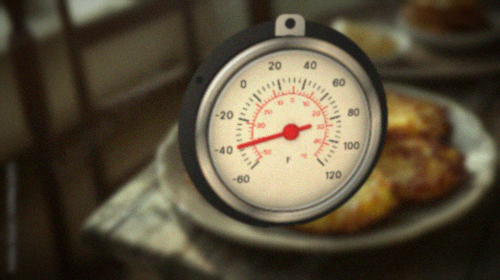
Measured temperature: -40 °F
